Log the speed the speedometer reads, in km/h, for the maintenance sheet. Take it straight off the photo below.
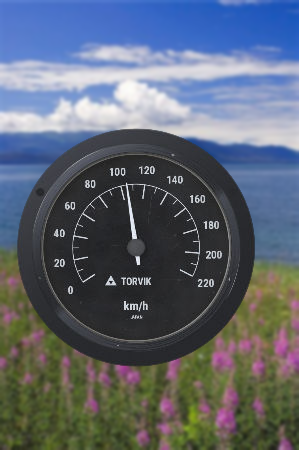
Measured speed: 105 km/h
